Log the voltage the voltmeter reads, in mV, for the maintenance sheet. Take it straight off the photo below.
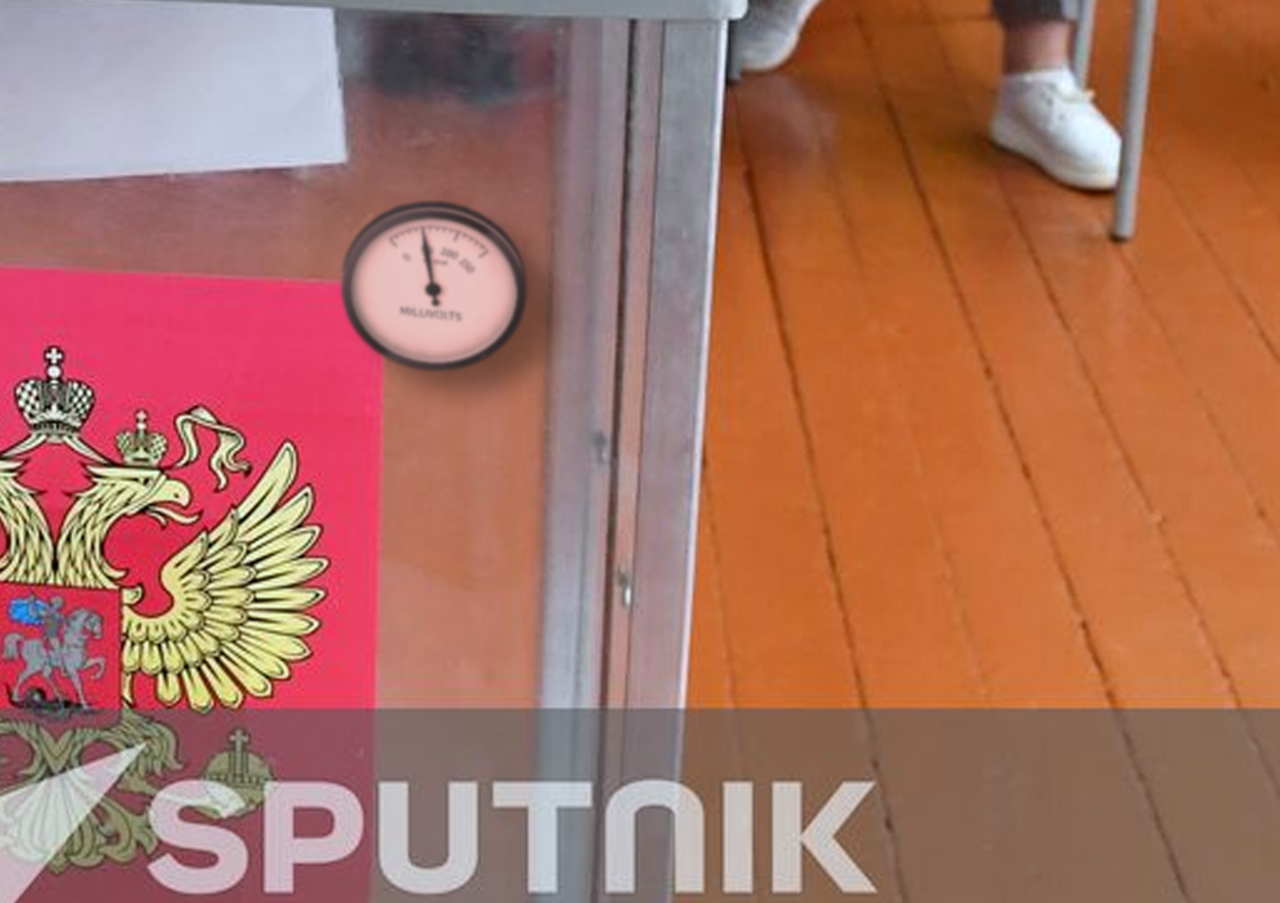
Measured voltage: 50 mV
